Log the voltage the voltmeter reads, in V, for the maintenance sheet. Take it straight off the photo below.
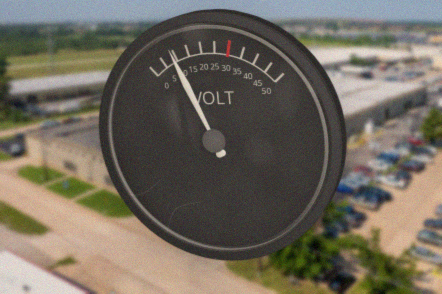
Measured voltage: 10 V
